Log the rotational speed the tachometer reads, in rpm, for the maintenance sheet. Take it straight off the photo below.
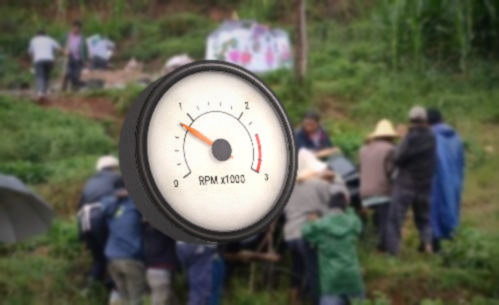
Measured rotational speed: 800 rpm
